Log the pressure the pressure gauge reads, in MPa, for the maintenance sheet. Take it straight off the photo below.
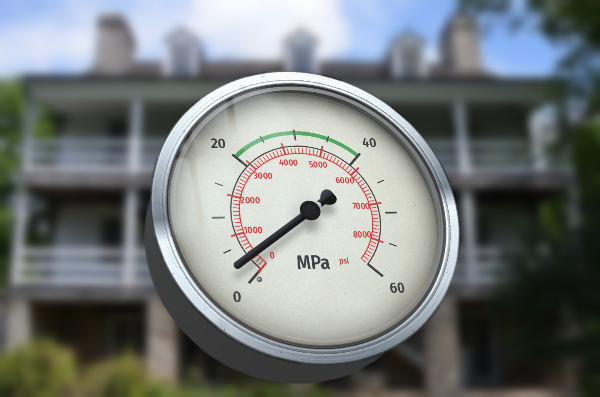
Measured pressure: 2.5 MPa
